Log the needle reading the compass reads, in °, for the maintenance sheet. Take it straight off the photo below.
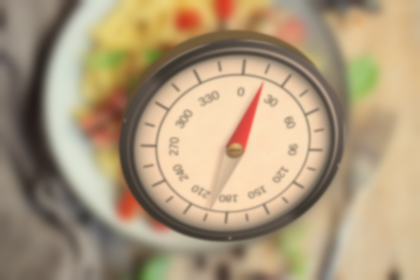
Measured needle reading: 15 °
